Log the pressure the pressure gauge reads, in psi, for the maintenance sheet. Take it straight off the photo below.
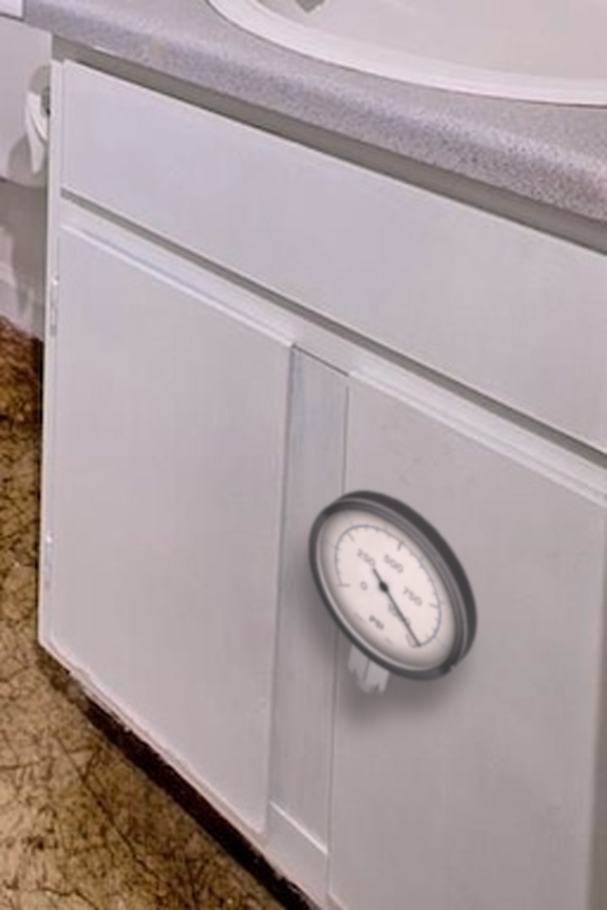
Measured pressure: 950 psi
